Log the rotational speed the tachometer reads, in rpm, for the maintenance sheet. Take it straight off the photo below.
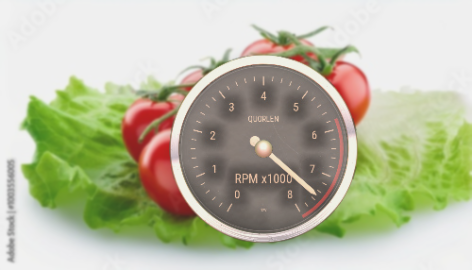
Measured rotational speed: 7500 rpm
